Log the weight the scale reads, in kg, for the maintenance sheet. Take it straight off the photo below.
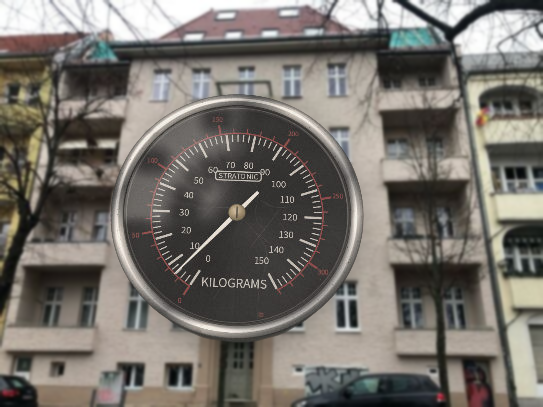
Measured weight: 6 kg
